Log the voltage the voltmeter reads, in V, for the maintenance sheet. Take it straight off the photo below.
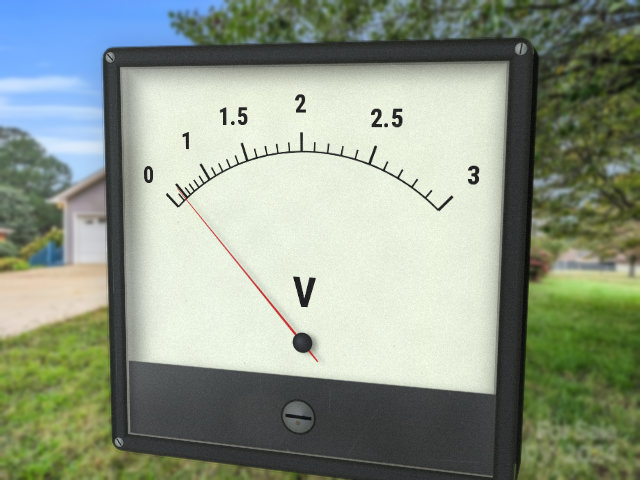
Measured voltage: 0.5 V
